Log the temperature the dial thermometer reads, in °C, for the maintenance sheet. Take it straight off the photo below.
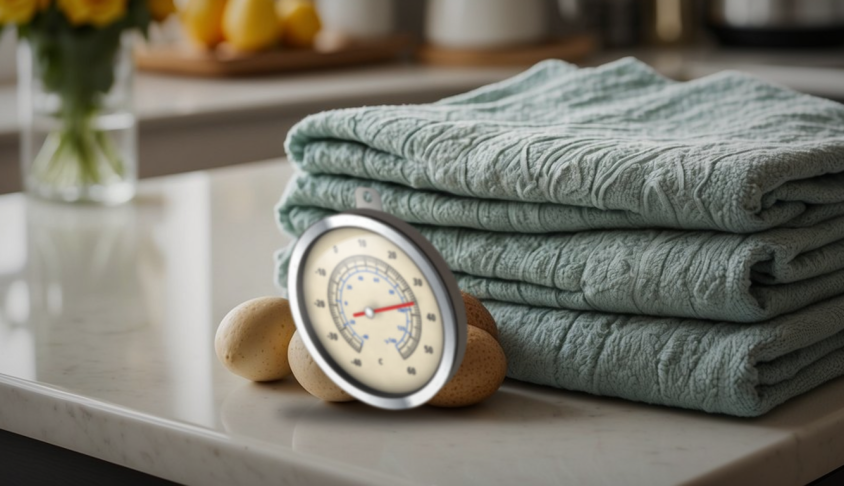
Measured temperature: 35 °C
